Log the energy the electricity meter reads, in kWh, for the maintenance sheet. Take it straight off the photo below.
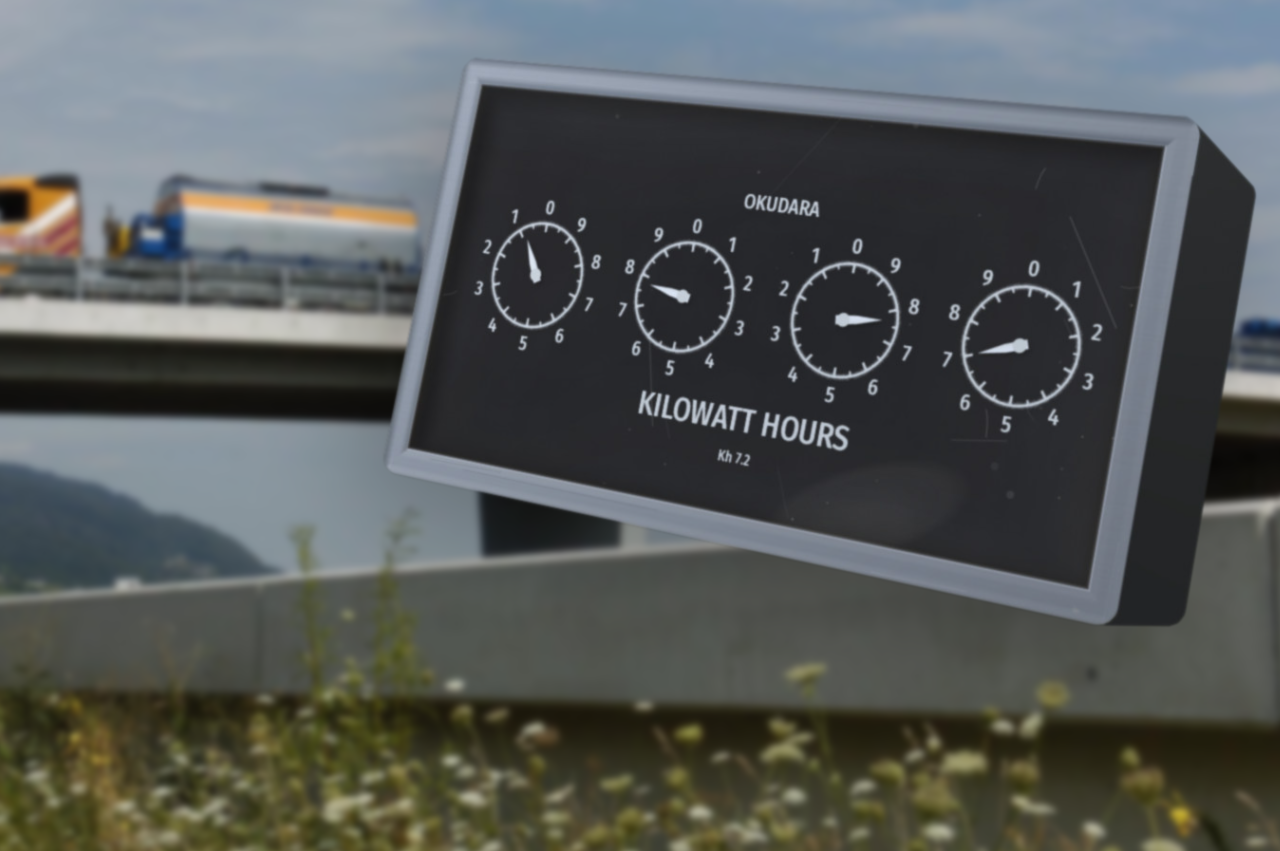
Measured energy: 777 kWh
